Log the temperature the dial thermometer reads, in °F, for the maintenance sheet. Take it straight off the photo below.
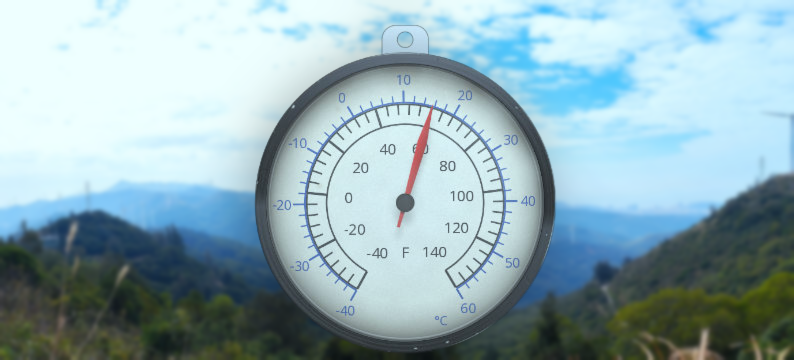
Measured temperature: 60 °F
